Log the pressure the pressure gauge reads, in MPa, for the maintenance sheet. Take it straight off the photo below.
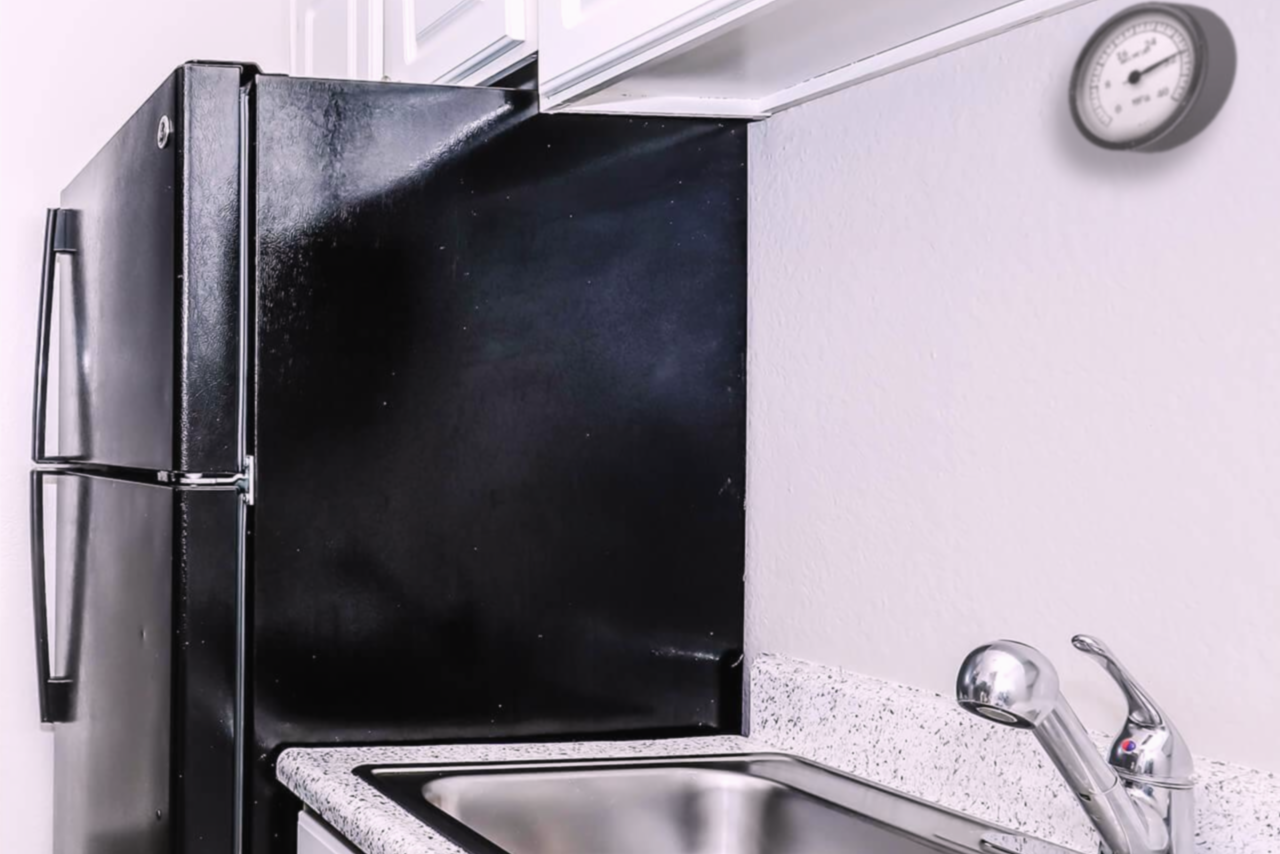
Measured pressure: 32 MPa
